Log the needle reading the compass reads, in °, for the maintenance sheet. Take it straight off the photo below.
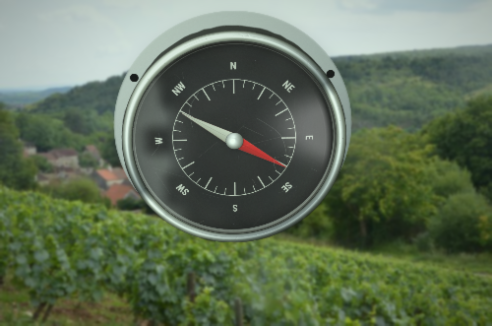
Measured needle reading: 120 °
